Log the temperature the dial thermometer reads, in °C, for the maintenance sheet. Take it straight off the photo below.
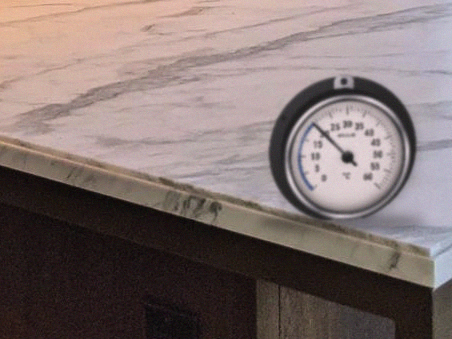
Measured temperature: 20 °C
